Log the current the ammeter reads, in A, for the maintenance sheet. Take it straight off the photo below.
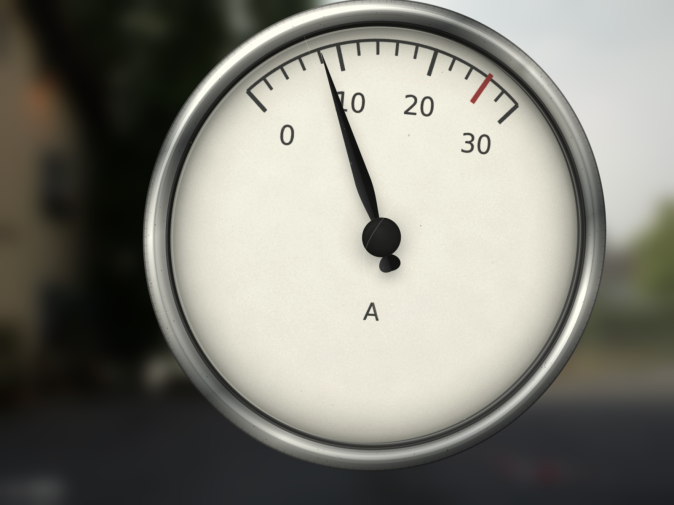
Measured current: 8 A
